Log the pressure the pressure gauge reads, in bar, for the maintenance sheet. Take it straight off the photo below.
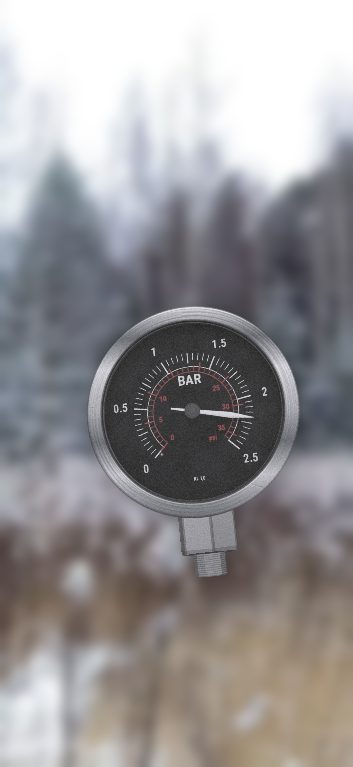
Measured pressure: 2.2 bar
